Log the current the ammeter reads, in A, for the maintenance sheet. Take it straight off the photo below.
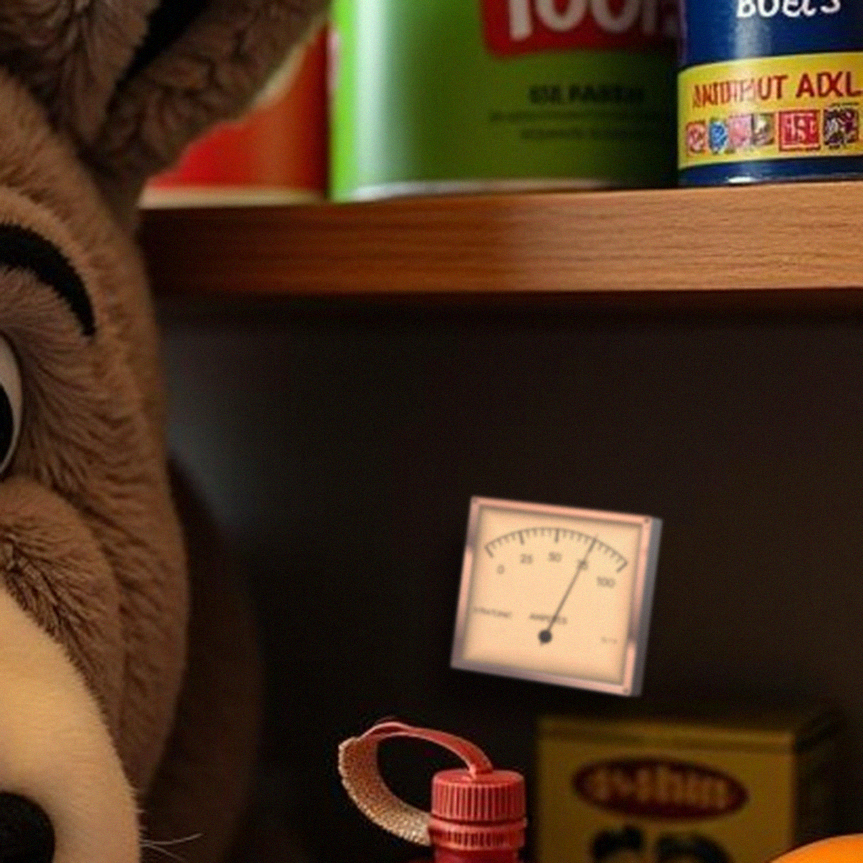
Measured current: 75 A
